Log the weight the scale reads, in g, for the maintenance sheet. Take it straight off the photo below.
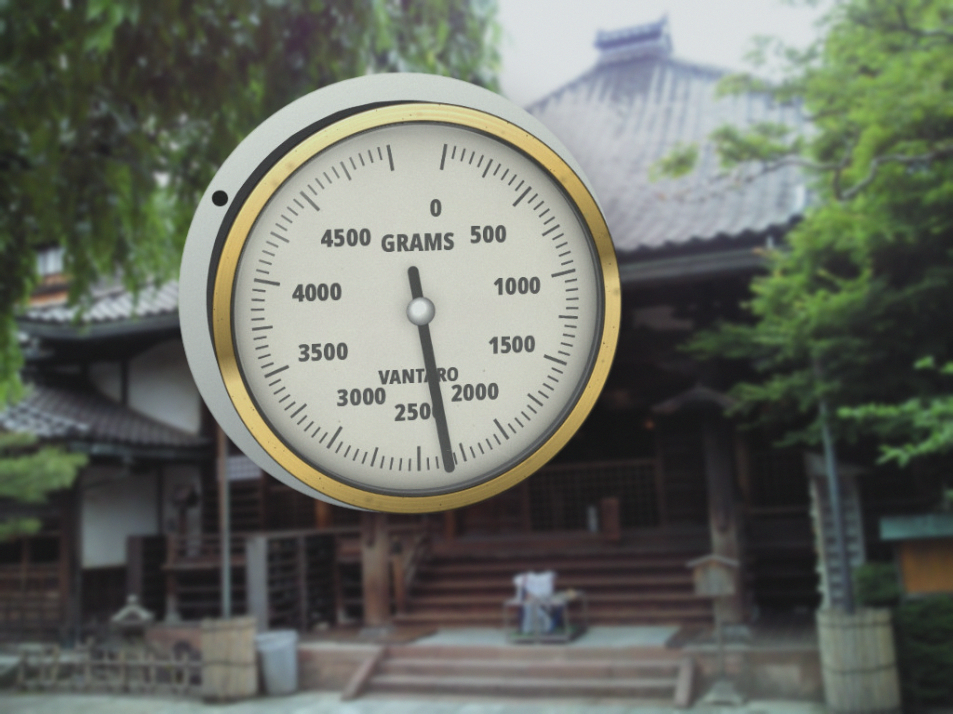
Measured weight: 2350 g
